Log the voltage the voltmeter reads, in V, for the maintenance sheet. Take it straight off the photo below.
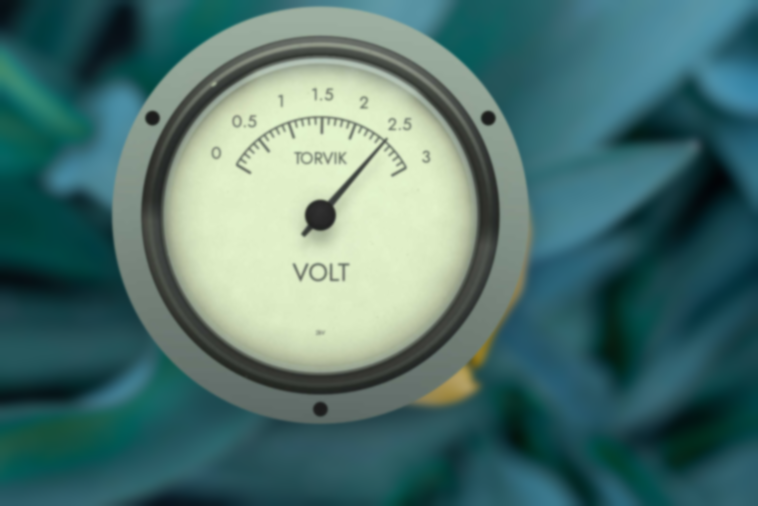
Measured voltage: 2.5 V
